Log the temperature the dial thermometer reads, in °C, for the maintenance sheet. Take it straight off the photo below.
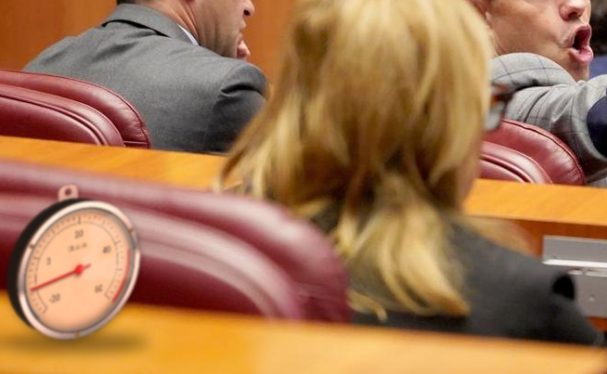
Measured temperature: -10 °C
